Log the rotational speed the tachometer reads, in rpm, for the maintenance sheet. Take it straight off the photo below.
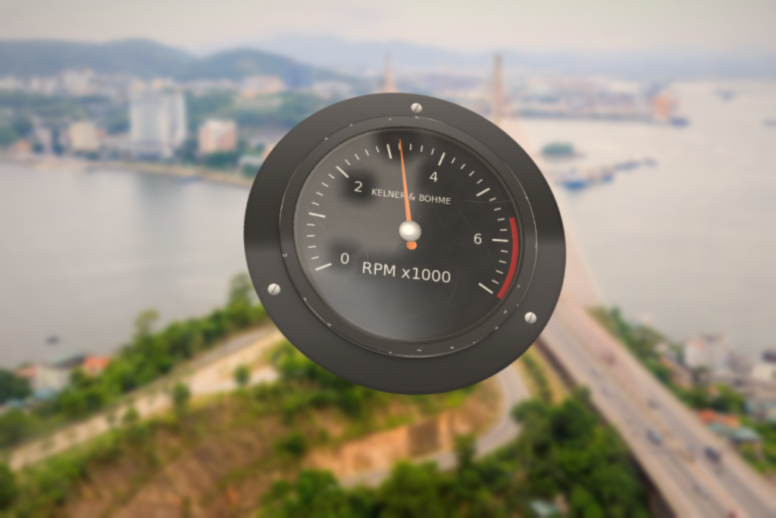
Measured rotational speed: 3200 rpm
